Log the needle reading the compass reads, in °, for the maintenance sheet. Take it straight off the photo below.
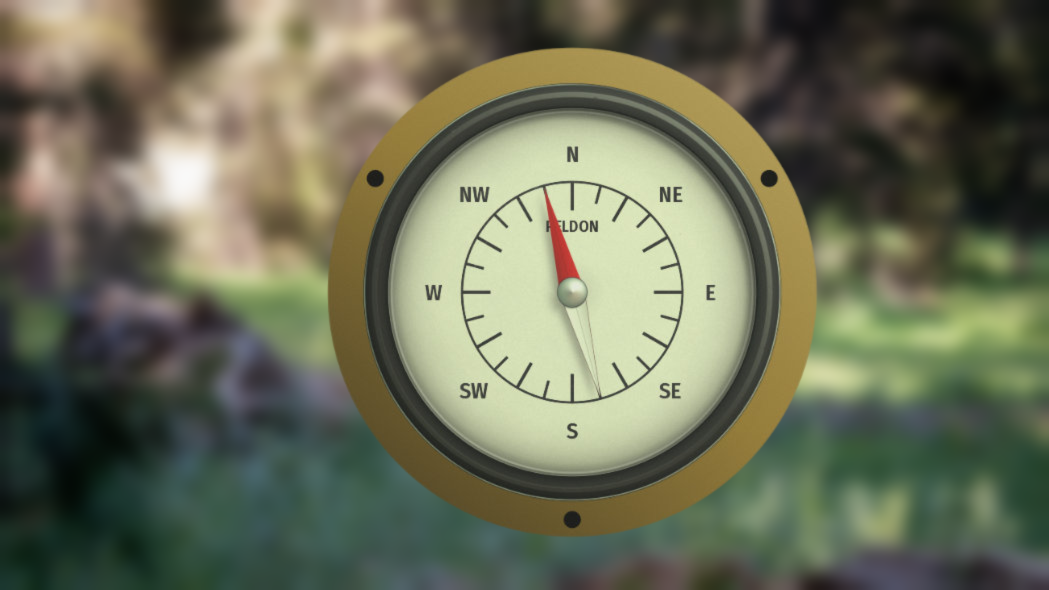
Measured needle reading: 345 °
